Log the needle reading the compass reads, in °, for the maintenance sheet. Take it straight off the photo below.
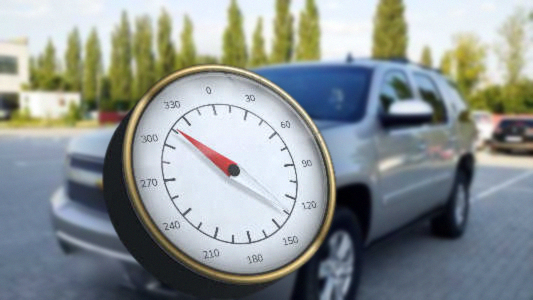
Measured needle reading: 315 °
